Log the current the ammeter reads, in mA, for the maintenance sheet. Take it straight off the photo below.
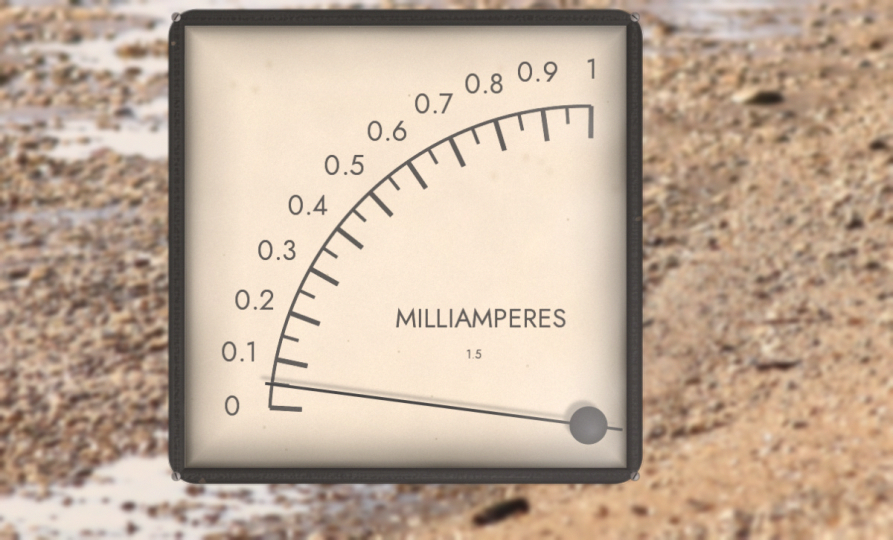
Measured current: 0.05 mA
